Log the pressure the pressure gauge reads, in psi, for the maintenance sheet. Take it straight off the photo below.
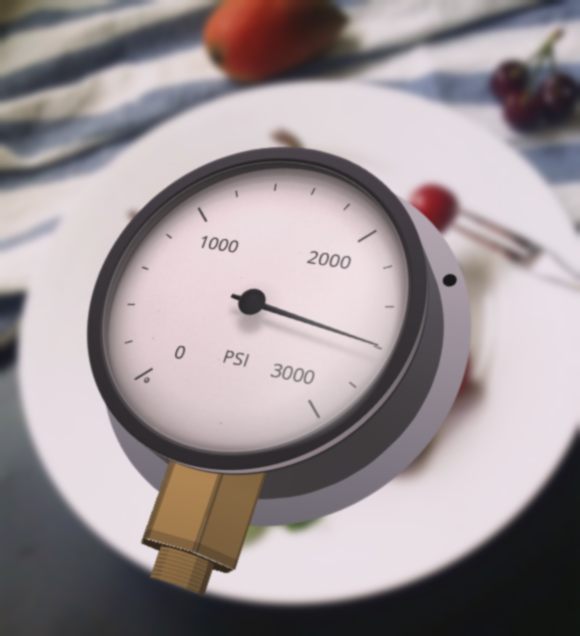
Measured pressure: 2600 psi
